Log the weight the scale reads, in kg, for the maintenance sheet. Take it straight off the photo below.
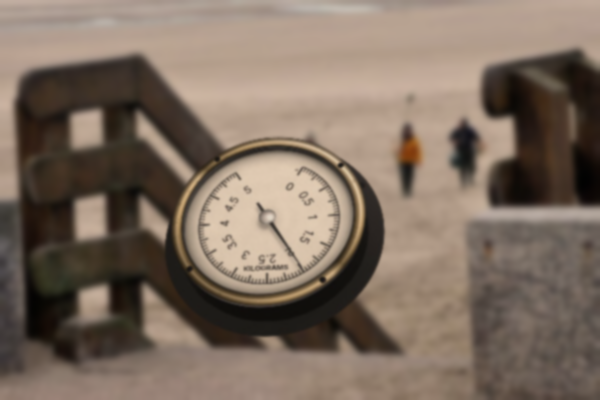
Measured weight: 2 kg
